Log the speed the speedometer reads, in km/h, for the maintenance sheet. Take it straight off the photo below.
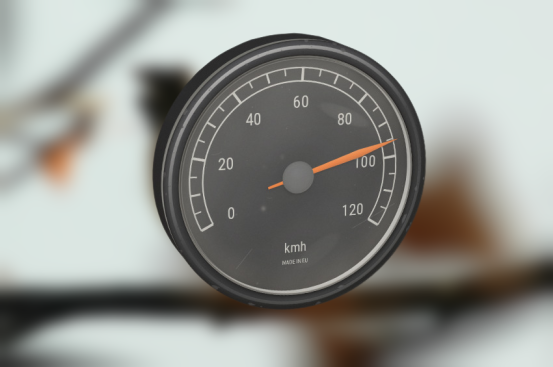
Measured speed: 95 km/h
